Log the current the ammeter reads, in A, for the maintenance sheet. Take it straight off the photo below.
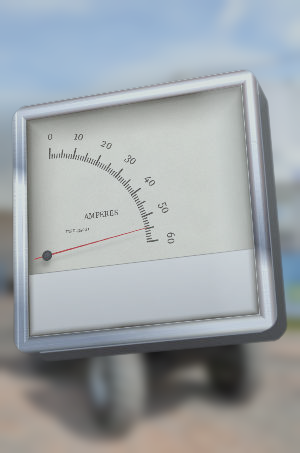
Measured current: 55 A
